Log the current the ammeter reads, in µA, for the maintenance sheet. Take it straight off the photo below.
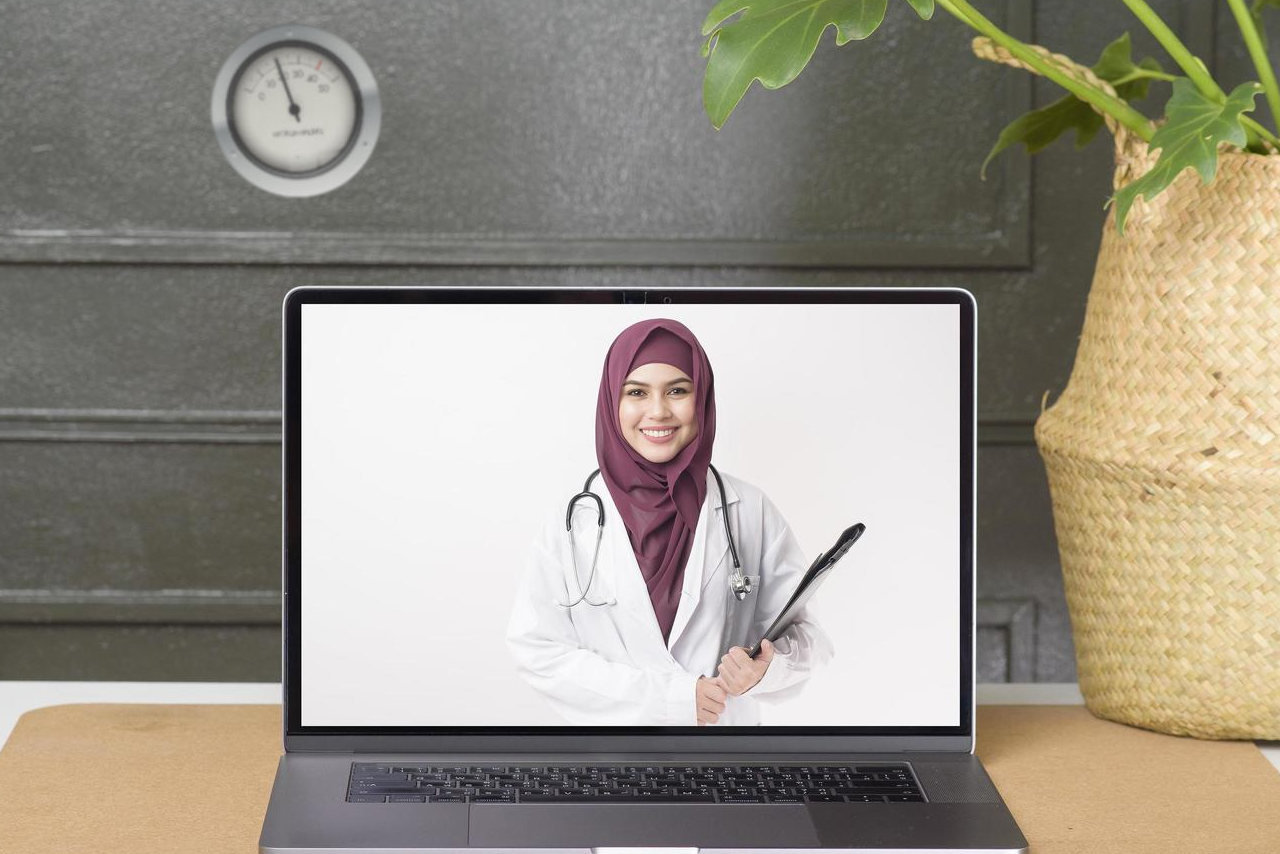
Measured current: 20 µA
